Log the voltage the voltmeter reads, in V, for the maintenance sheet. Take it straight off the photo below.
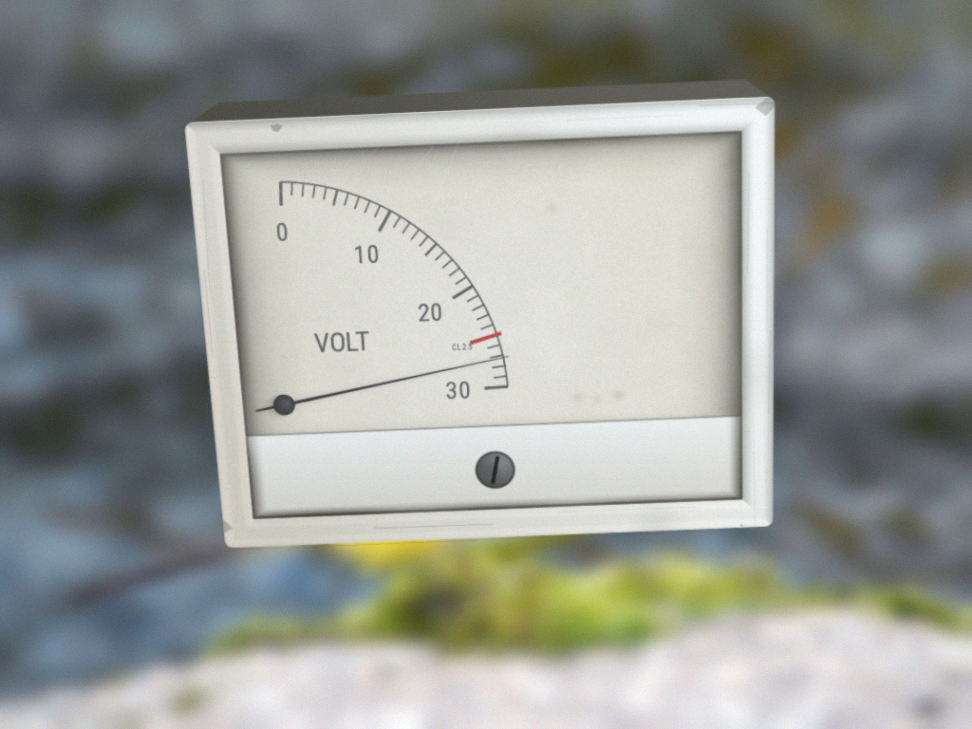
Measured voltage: 27 V
